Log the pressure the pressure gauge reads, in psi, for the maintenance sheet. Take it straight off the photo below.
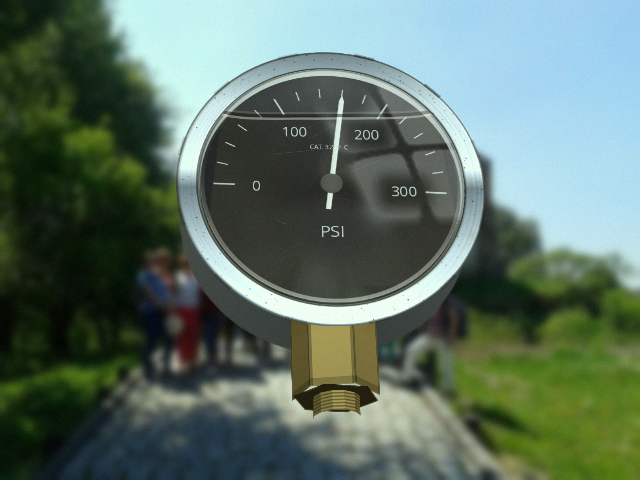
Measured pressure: 160 psi
